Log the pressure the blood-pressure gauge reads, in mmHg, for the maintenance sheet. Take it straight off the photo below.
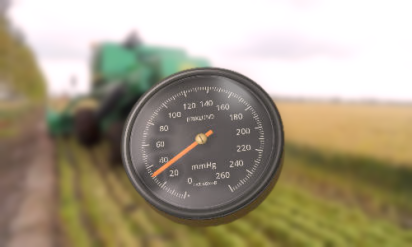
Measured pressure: 30 mmHg
